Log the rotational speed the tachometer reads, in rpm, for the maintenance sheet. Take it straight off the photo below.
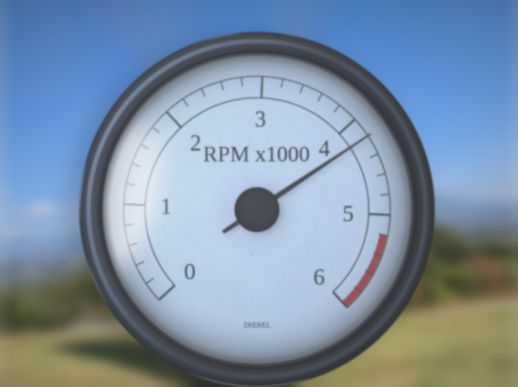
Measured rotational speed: 4200 rpm
